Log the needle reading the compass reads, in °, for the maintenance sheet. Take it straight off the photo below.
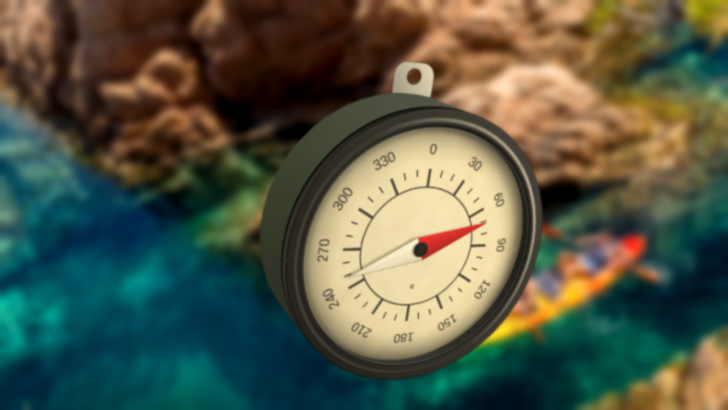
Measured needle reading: 70 °
